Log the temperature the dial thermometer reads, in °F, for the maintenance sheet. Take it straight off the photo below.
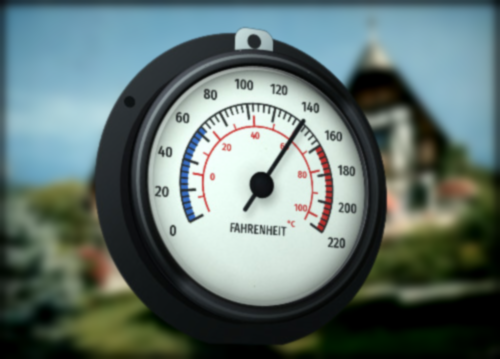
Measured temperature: 140 °F
